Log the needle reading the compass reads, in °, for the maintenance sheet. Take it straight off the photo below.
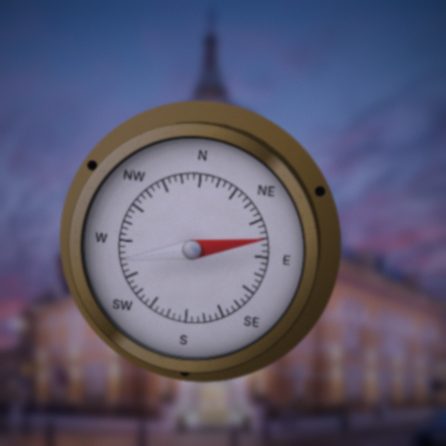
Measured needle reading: 75 °
